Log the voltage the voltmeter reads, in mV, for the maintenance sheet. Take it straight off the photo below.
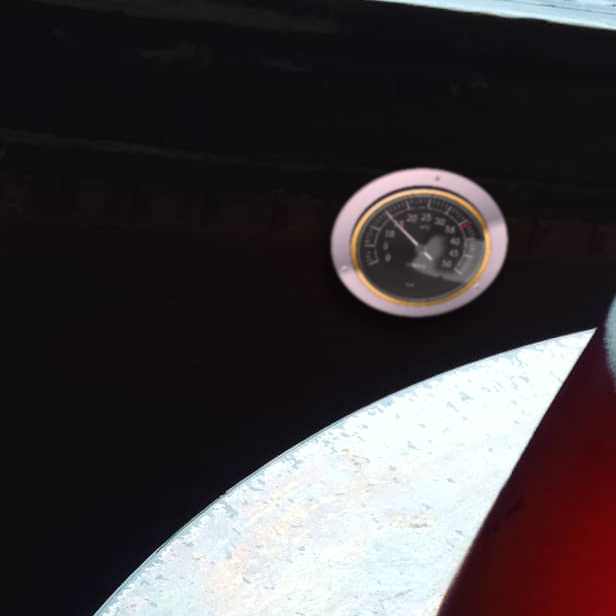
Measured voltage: 15 mV
